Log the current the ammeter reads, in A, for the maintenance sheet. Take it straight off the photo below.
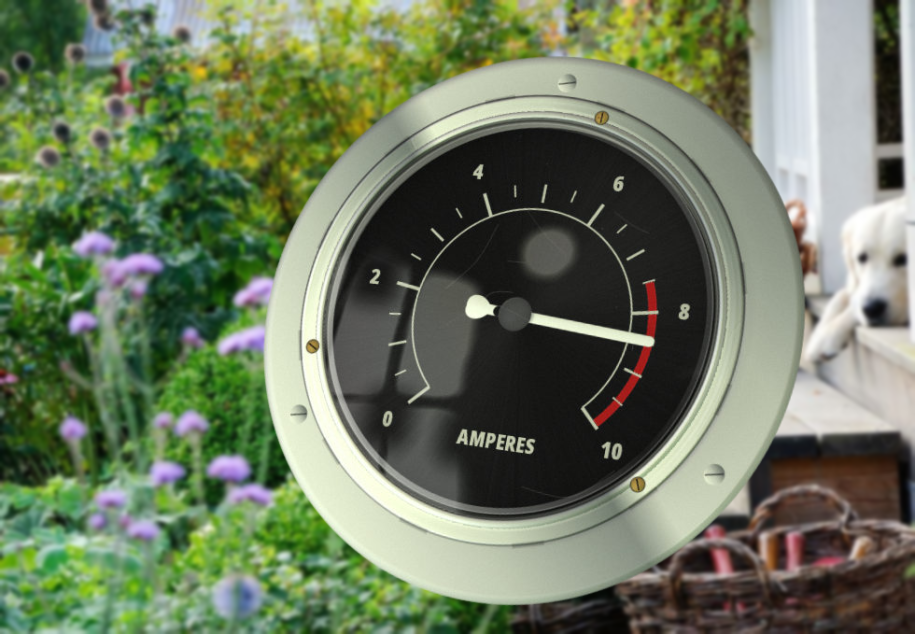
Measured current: 8.5 A
